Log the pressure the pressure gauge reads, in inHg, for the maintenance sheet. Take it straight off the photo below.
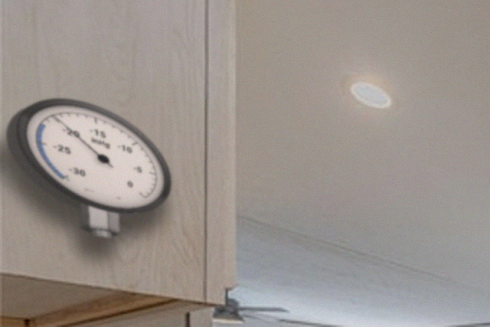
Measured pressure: -20 inHg
